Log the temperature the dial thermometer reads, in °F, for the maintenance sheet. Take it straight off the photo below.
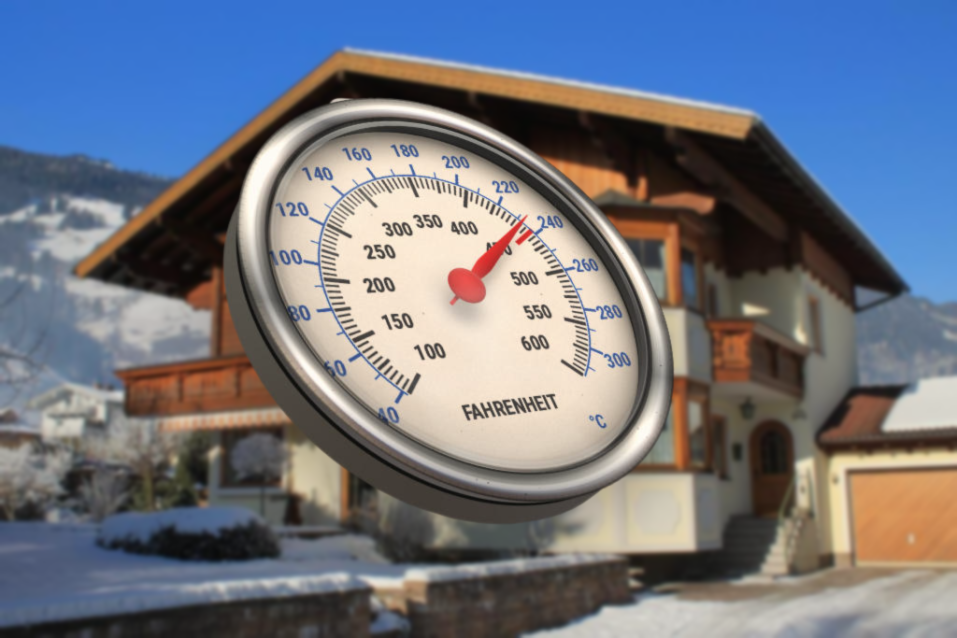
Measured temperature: 450 °F
